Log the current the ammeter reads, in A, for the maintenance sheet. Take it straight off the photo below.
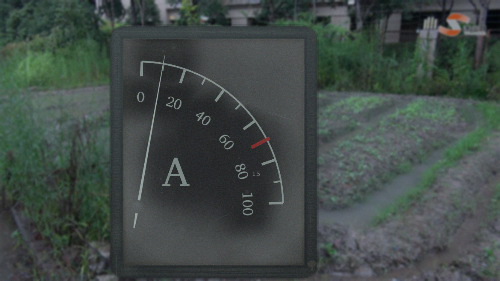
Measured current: 10 A
